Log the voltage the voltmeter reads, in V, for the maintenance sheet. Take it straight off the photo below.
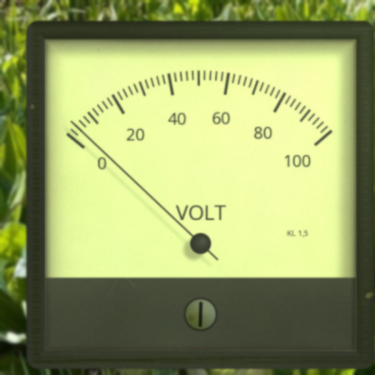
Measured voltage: 4 V
